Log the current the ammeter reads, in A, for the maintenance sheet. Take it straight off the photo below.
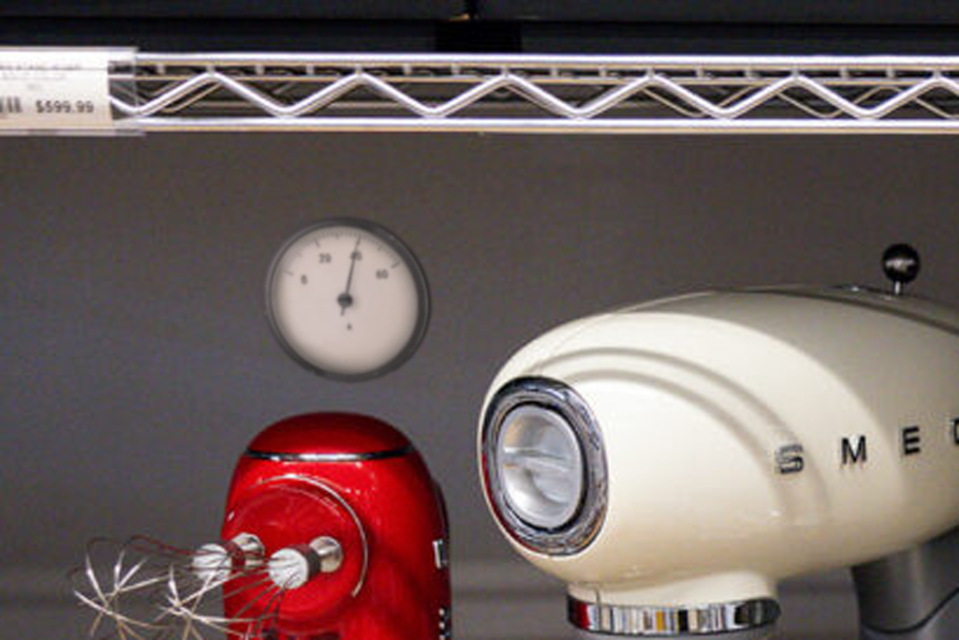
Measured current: 40 A
